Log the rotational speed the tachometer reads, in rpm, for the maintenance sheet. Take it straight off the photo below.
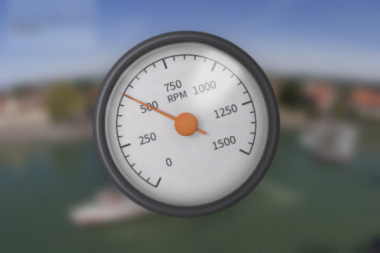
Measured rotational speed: 500 rpm
